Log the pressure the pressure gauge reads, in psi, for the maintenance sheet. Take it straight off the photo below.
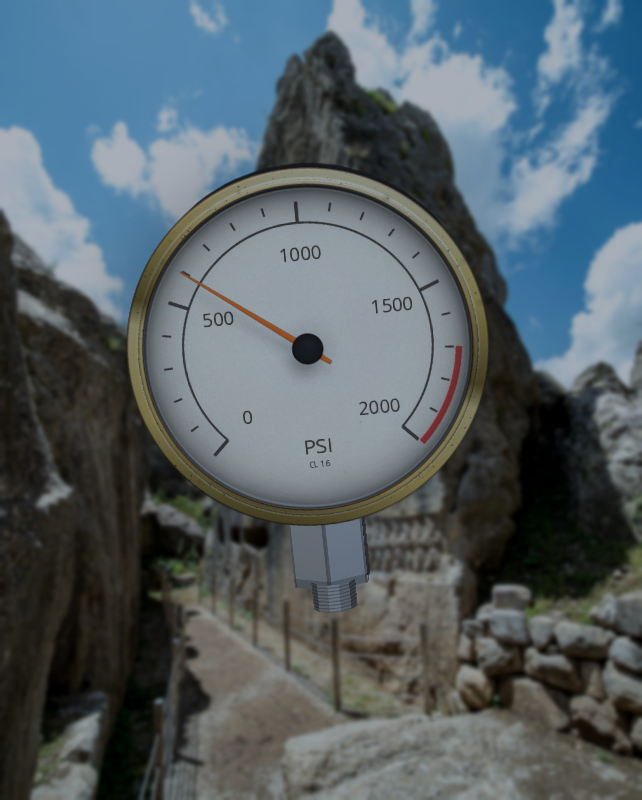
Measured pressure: 600 psi
